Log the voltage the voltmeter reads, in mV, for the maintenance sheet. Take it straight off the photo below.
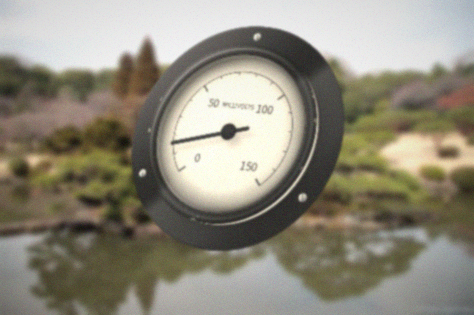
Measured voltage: 15 mV
